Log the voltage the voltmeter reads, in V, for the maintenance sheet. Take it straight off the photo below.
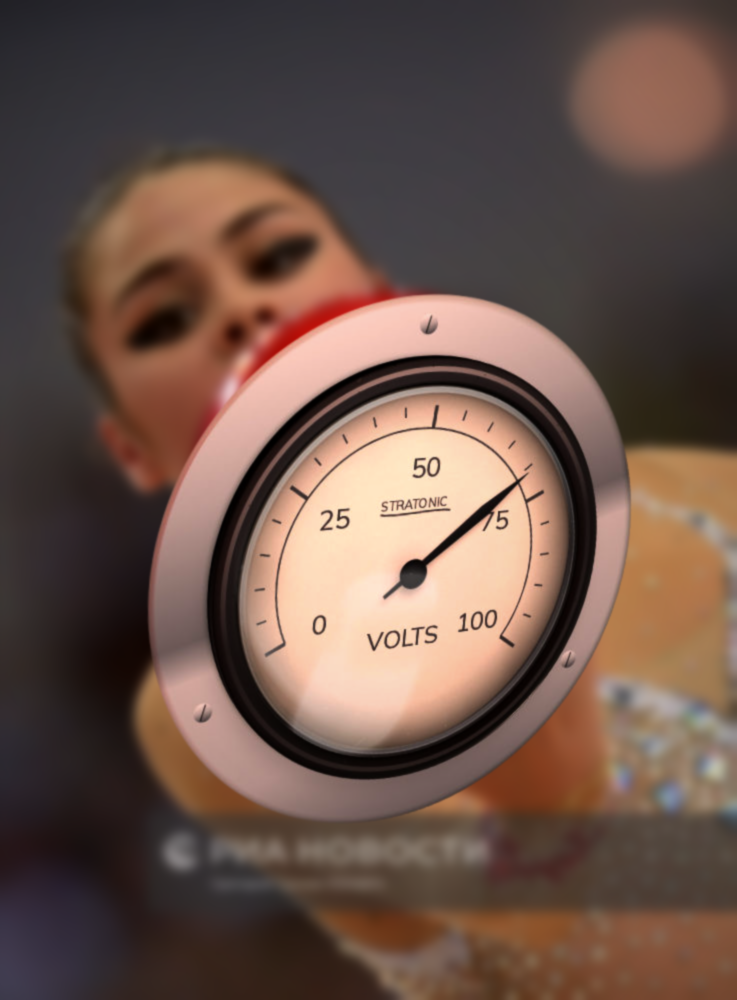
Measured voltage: 70 V
